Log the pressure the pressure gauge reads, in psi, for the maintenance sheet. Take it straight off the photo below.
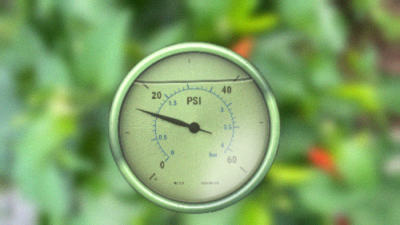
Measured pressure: 15 psi
